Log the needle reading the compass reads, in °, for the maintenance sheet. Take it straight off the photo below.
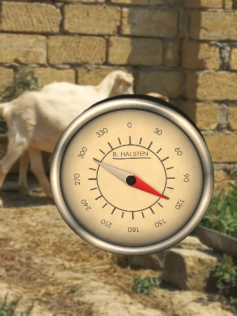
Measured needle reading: 120 °
